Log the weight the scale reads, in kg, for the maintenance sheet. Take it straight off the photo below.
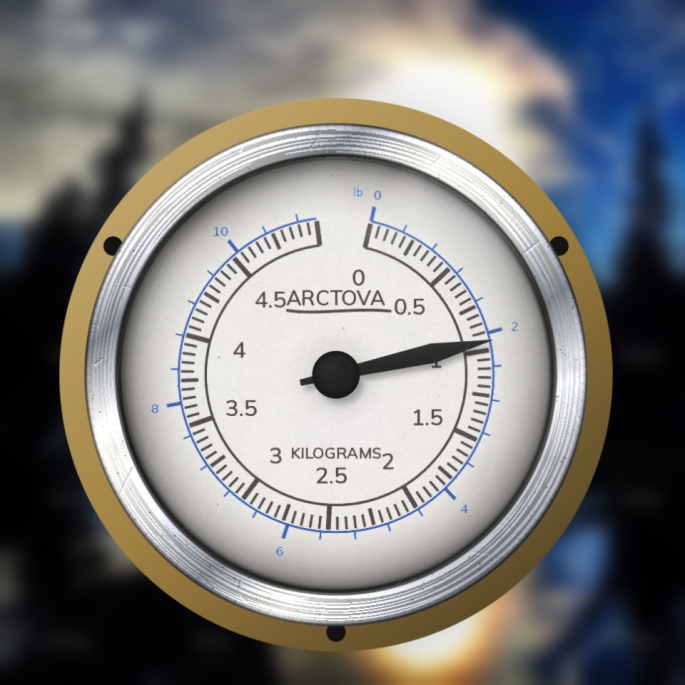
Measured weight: 0.95 kg
